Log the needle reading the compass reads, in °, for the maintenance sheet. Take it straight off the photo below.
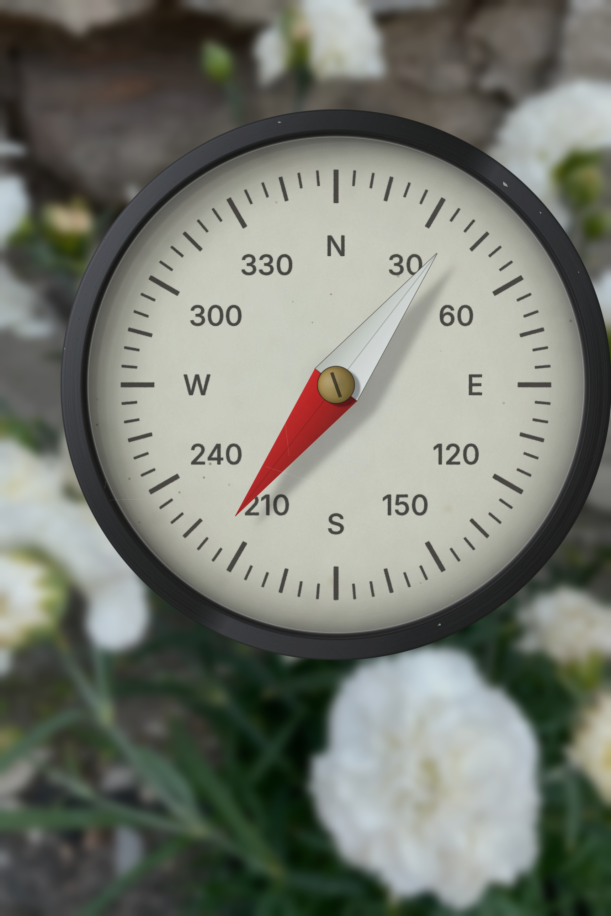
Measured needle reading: 217.5 °
